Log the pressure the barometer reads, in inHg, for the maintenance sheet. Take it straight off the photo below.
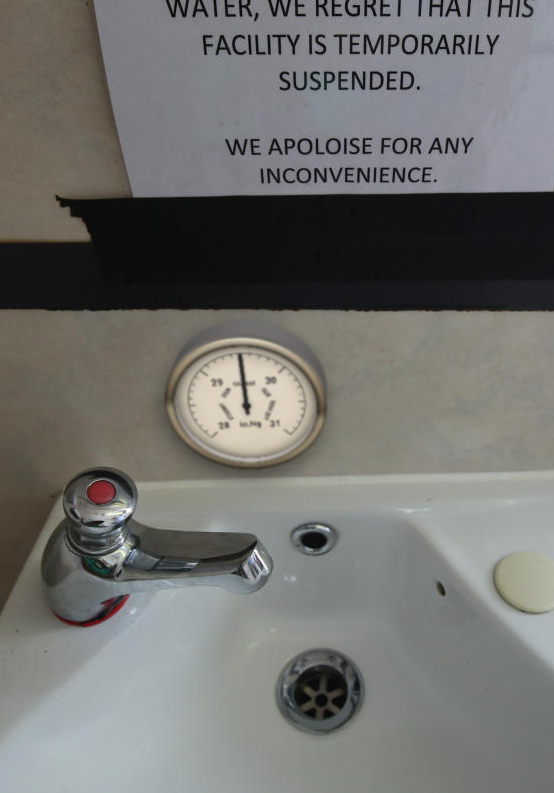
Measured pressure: 29.5 inHg
